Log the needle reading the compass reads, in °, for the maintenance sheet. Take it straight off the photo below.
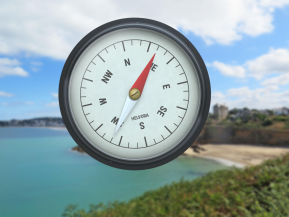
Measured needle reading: 40 °
